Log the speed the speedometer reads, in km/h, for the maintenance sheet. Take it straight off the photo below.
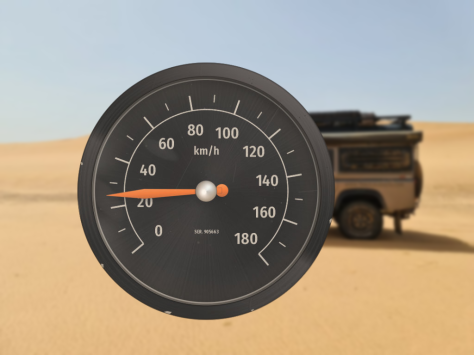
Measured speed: 25 km/h
